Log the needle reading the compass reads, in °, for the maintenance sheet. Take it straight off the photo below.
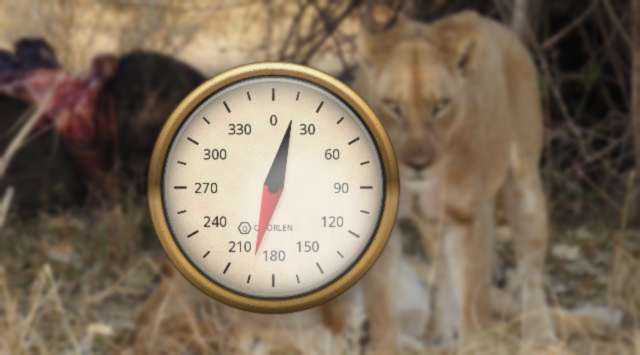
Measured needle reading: 195 °
